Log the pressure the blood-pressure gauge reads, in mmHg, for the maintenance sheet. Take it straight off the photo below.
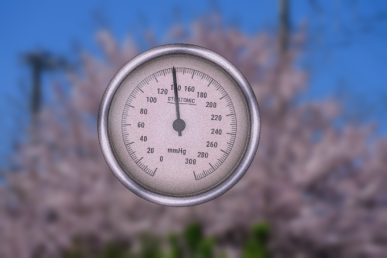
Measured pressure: 140 mmHg
